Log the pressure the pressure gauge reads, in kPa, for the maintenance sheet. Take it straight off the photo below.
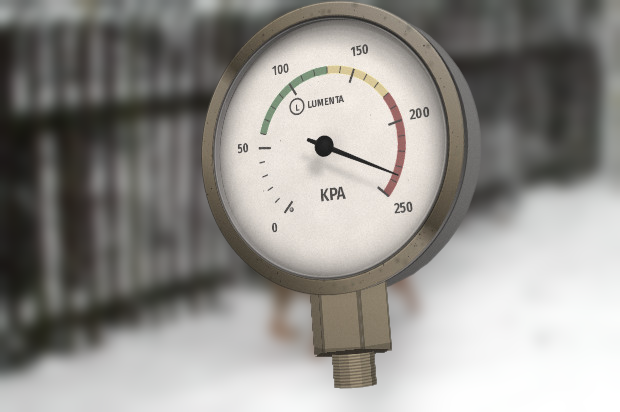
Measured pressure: 235 kPa
